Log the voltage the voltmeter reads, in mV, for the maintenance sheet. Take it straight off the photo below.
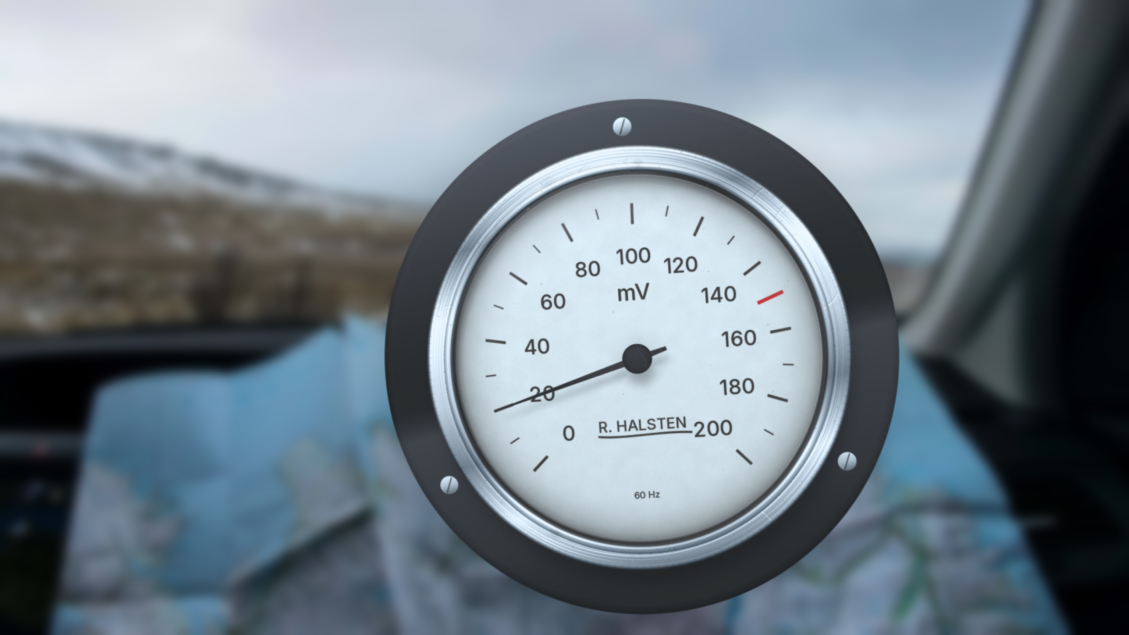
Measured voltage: 20 mV
